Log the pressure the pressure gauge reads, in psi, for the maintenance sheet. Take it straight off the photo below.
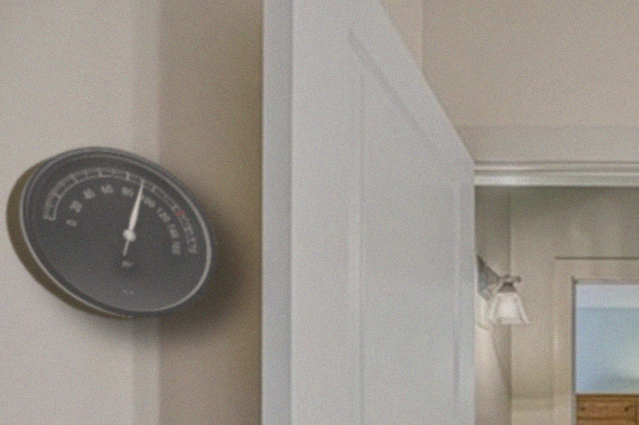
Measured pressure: 90 psi
